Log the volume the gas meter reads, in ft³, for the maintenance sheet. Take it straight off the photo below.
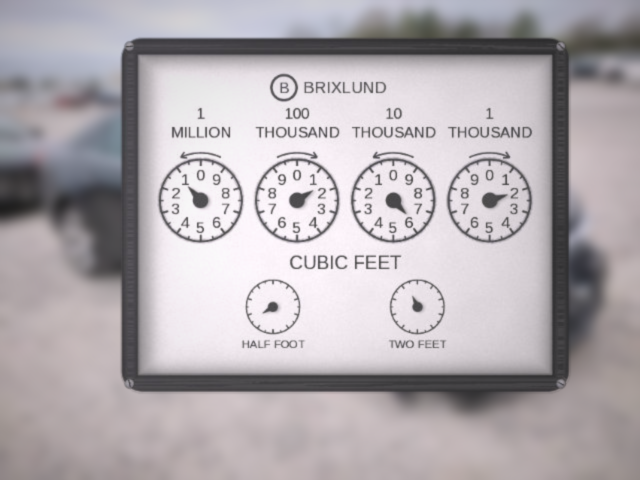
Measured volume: 116200 ft³
